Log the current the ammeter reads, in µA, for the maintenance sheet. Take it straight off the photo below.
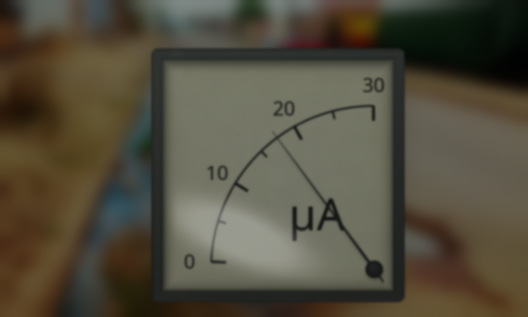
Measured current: 17.5 µA
